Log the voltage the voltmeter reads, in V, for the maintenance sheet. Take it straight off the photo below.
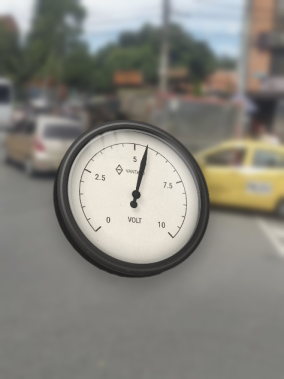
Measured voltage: 5.5 V
